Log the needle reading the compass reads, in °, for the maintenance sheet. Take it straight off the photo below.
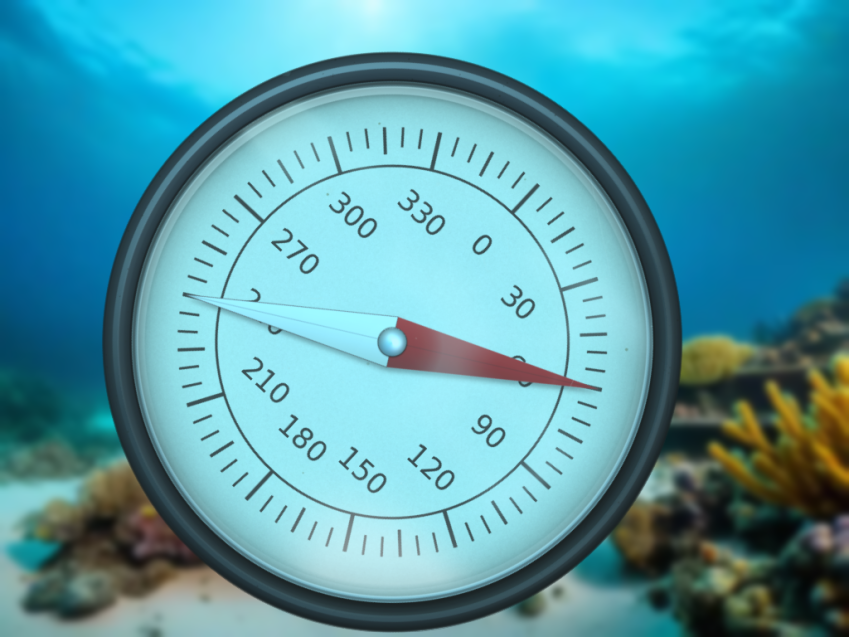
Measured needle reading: 60 °
